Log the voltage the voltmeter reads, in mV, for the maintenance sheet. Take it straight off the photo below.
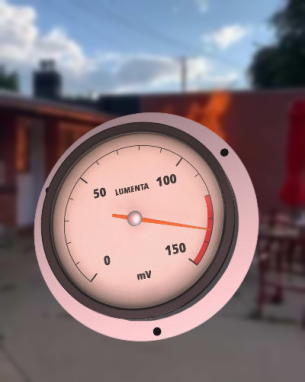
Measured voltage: 135 mV
